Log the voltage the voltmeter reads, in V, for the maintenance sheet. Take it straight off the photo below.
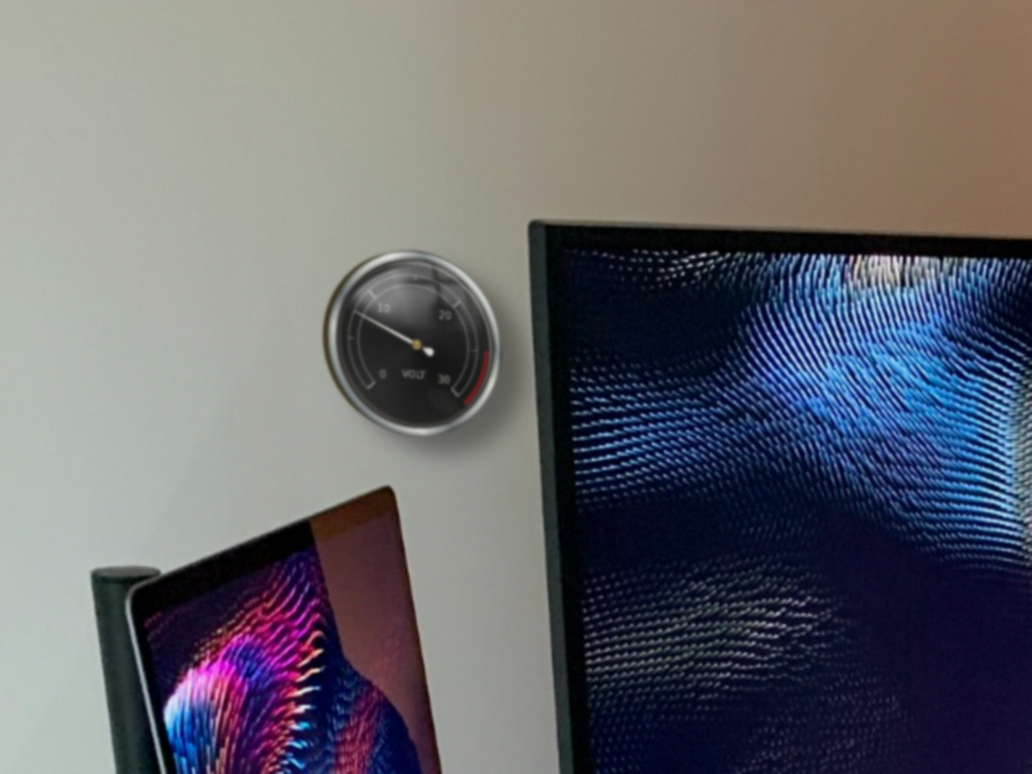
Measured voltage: 7.5 V
